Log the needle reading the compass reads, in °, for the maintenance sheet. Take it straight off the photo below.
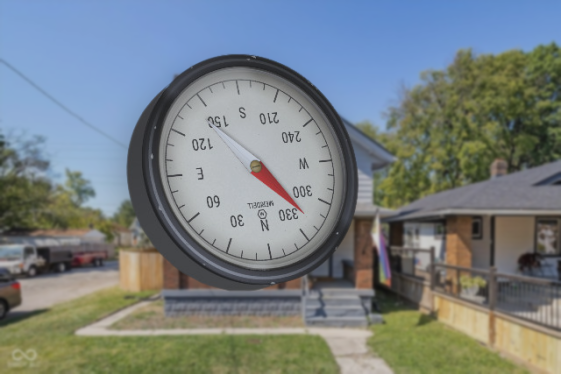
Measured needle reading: 320 °
